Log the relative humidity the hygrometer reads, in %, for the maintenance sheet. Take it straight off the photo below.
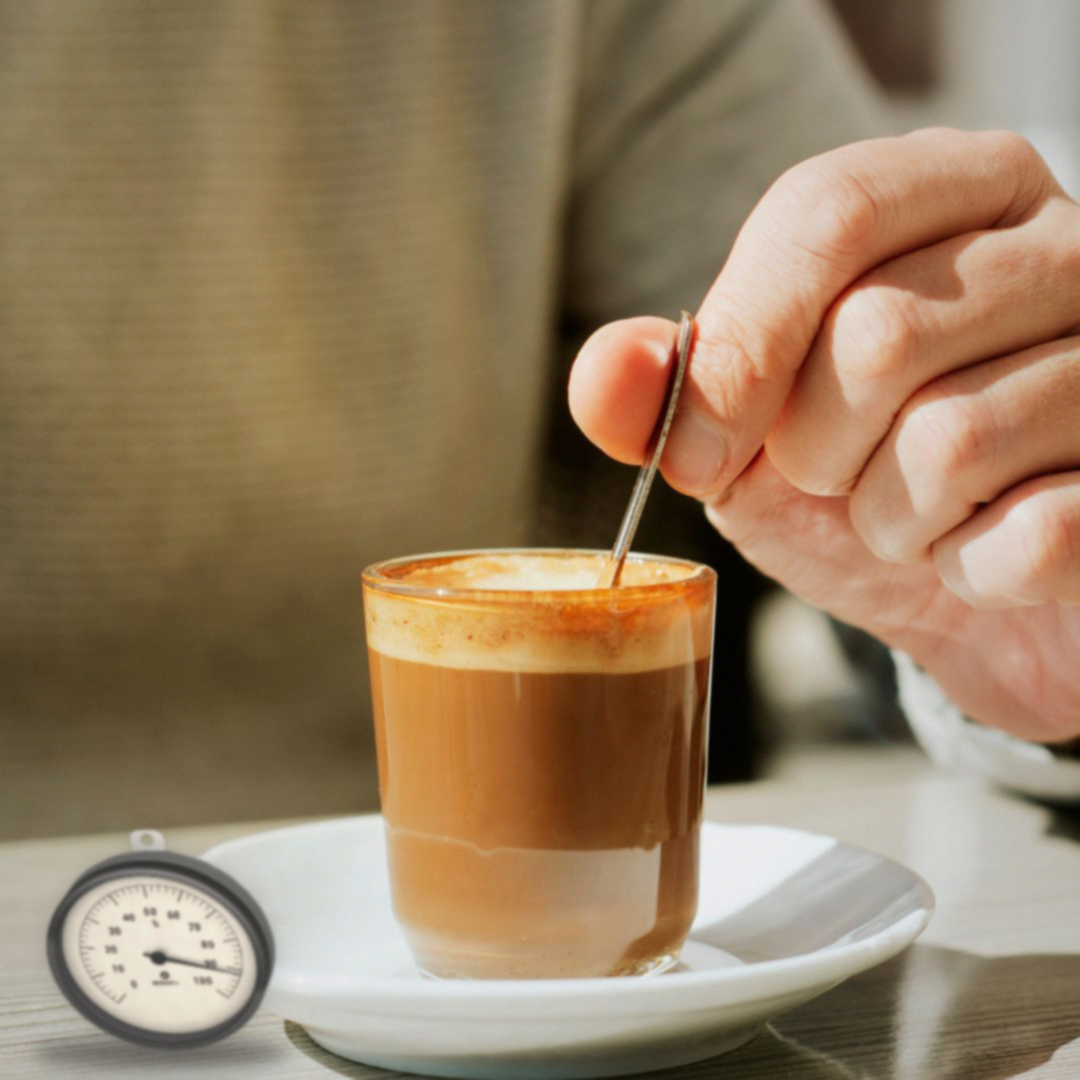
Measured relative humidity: 90 %
